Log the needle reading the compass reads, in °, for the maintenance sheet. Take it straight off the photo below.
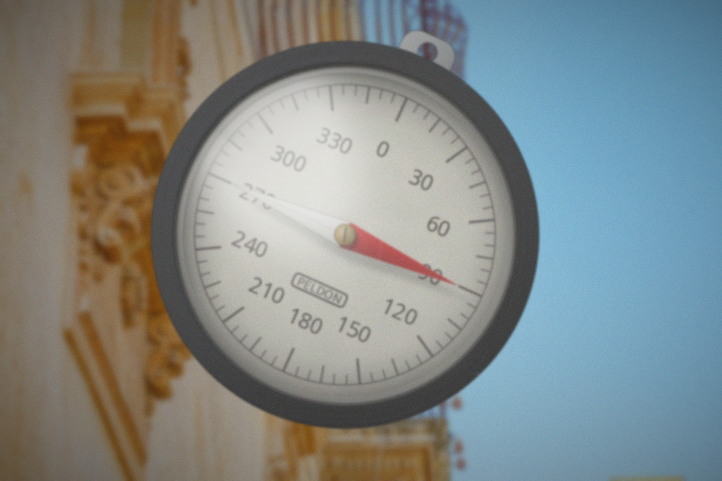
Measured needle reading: 90 °
